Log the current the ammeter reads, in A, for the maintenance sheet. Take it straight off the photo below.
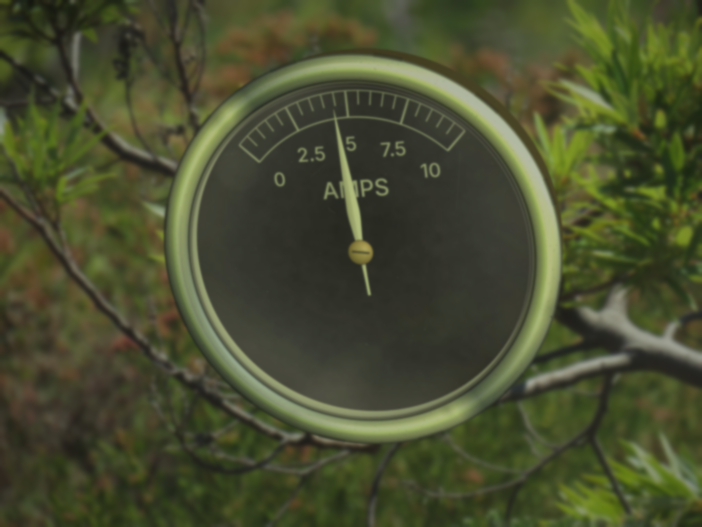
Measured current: 4.5 A
